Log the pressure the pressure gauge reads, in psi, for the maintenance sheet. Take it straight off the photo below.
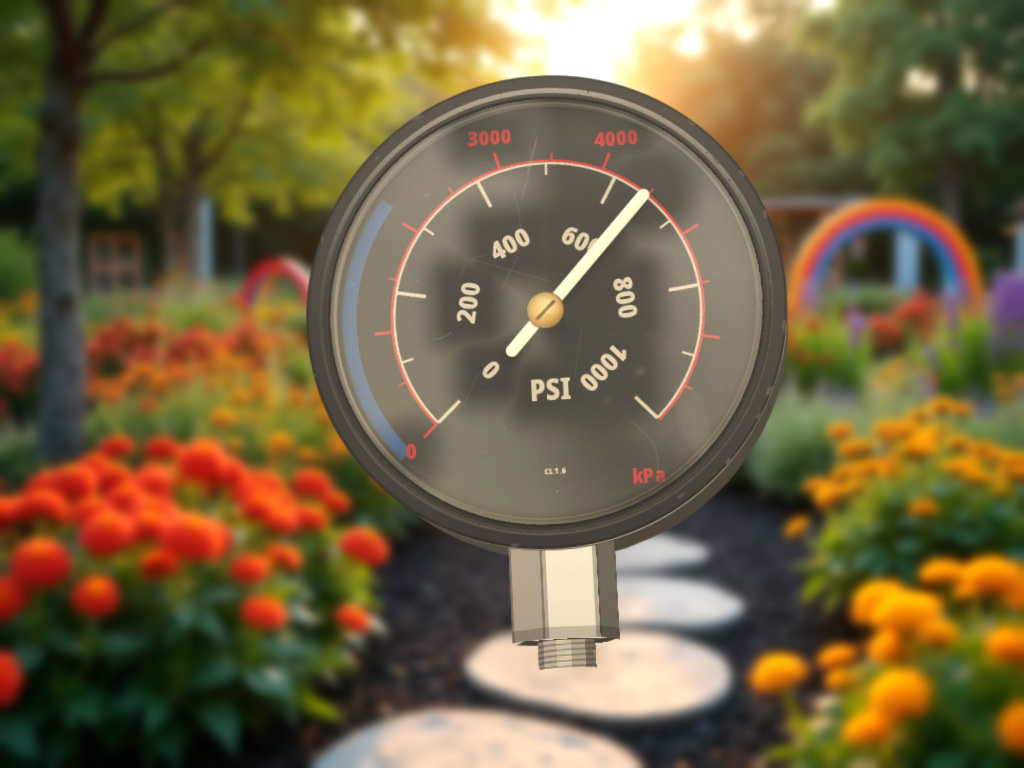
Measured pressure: 650 psi
